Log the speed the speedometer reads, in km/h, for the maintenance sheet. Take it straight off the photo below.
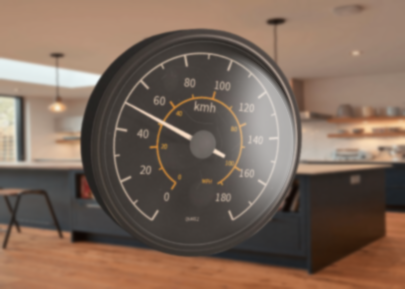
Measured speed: 50 km/h
